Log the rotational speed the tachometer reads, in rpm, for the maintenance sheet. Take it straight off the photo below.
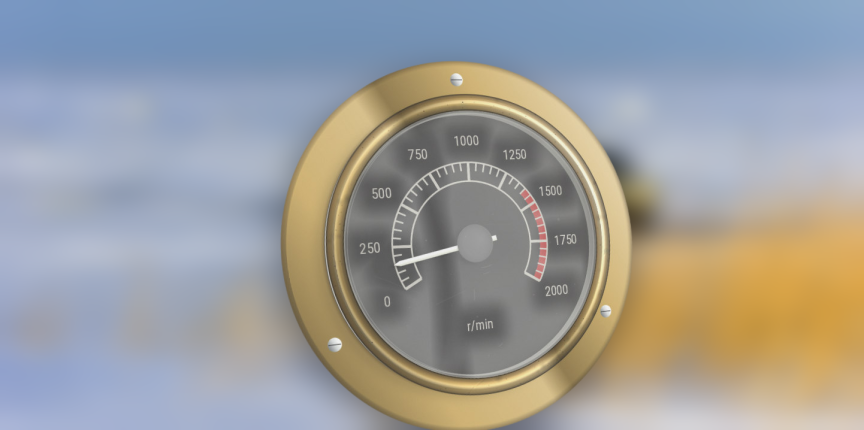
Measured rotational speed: 150 rpm
